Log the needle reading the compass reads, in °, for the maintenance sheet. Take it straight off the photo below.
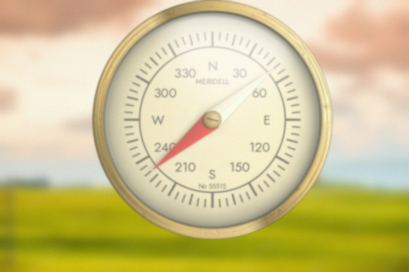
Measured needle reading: 230 °
